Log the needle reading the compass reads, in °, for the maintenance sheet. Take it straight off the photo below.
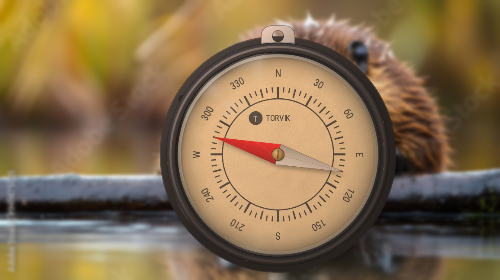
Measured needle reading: 285 °
